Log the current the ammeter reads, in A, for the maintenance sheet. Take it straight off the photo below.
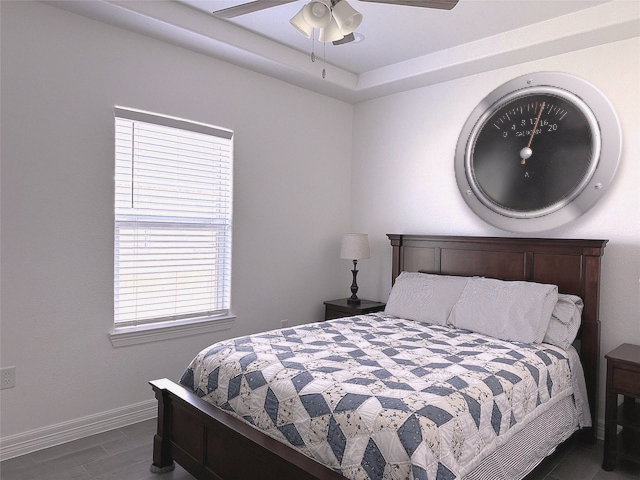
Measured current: 14 A
